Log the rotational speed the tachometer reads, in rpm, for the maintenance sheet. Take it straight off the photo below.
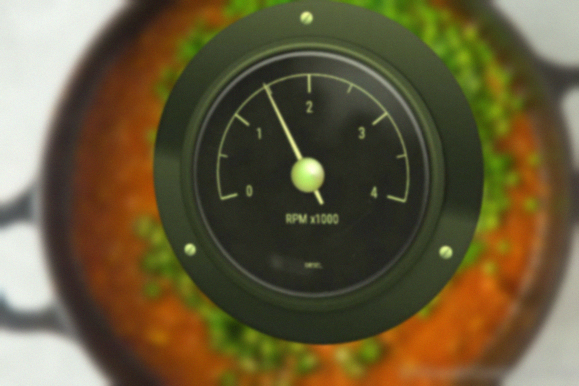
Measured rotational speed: 1500 rpm
